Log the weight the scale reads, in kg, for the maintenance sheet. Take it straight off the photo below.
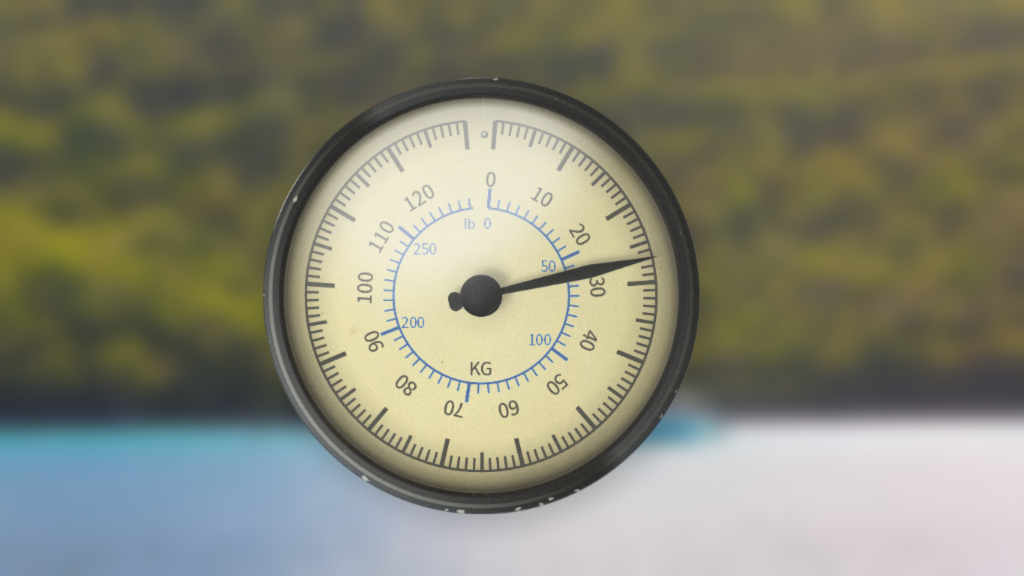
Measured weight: 27 kg
